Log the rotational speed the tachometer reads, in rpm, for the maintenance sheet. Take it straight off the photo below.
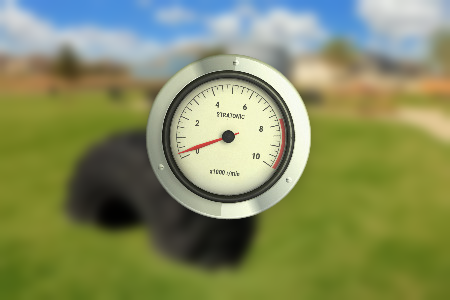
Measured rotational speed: 250 rpm
